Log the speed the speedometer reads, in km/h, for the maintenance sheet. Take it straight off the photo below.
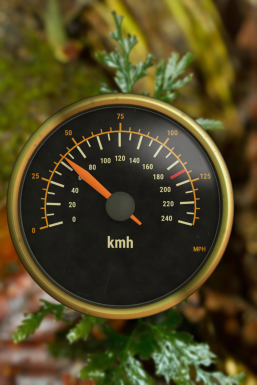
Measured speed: 65 km/h
